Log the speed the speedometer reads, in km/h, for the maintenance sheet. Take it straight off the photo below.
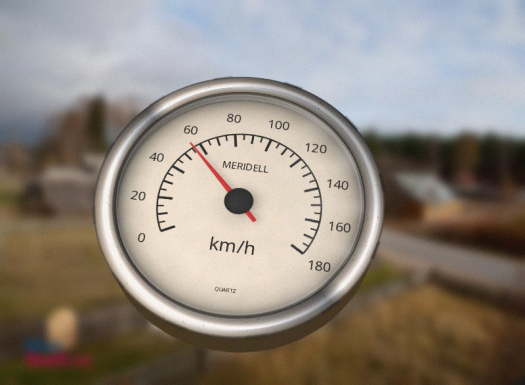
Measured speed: 55 km/h
